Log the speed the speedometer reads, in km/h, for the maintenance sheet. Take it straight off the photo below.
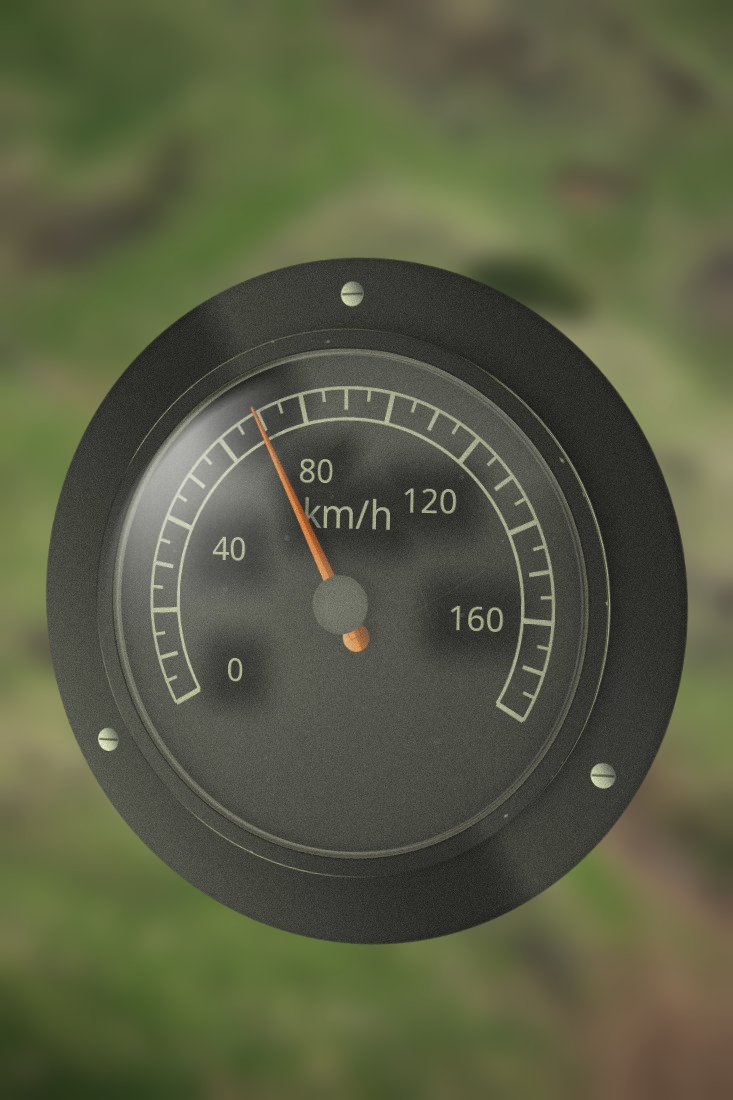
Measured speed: 70 km/h
